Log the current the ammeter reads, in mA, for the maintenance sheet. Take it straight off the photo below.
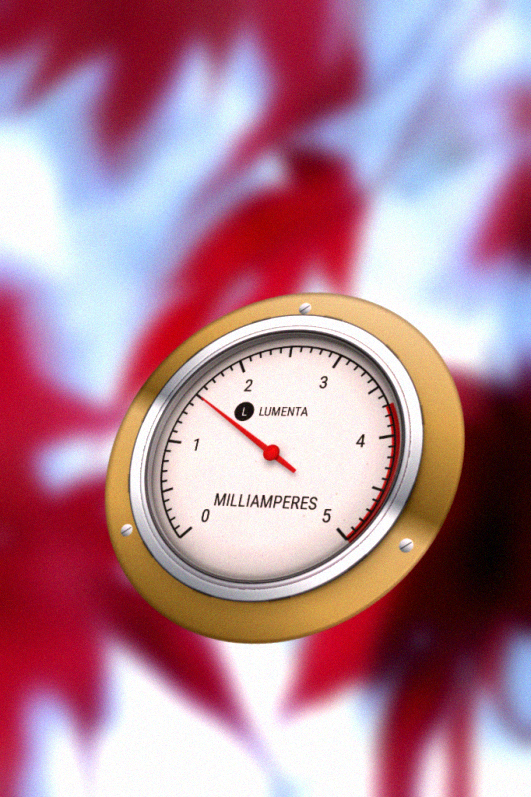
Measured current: 1.5 mA
